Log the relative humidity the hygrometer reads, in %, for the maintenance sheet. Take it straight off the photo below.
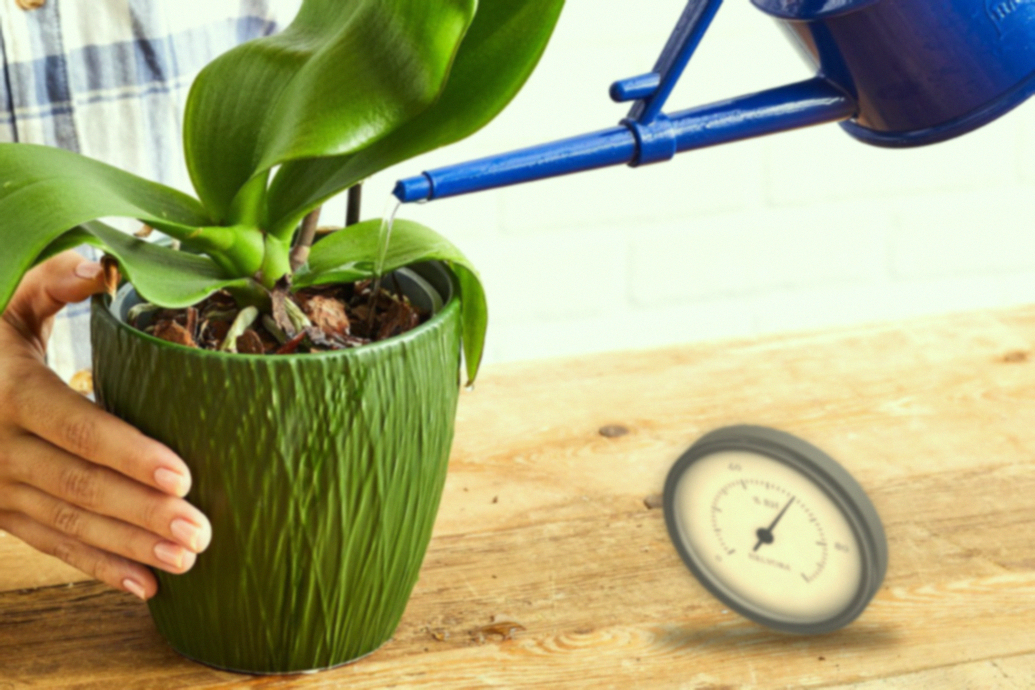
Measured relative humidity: 60 %
